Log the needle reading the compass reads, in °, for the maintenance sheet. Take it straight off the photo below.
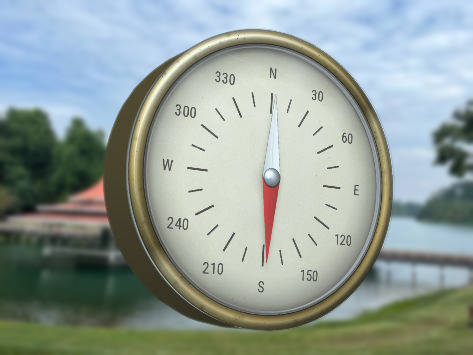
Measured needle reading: 180 °
